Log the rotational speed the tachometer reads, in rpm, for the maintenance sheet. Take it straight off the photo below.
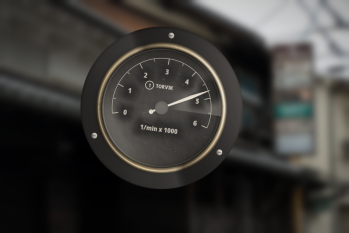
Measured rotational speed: 4750 rpm
